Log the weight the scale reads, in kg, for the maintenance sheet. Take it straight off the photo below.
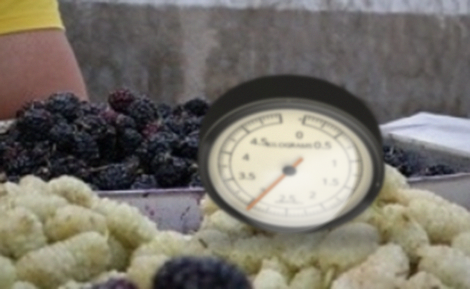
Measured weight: 3 kg
